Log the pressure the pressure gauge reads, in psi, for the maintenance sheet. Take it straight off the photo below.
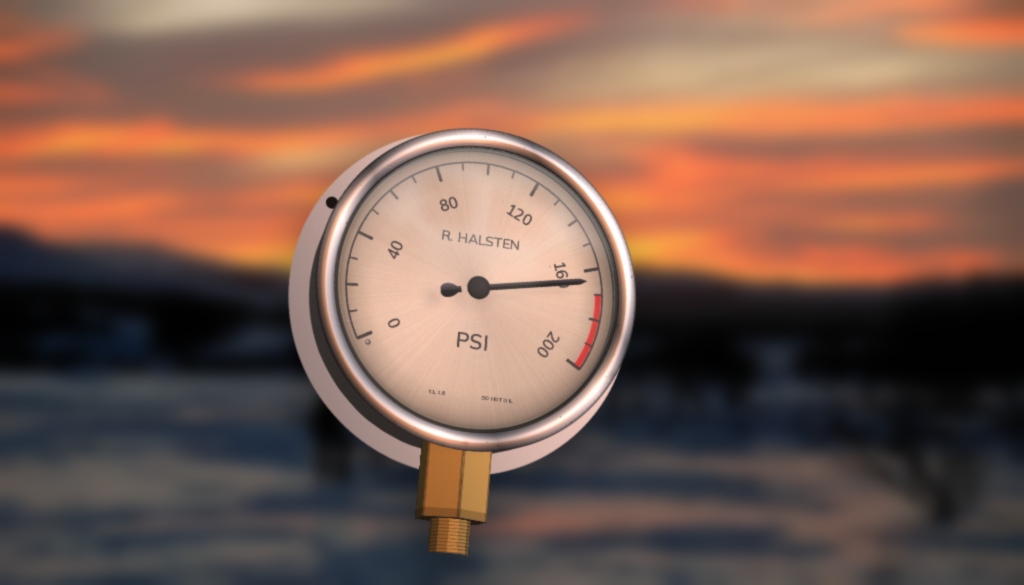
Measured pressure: 165 psi
